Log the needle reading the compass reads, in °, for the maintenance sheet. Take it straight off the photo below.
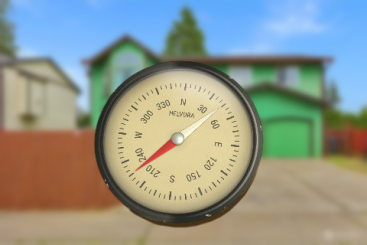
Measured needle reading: 225 °
